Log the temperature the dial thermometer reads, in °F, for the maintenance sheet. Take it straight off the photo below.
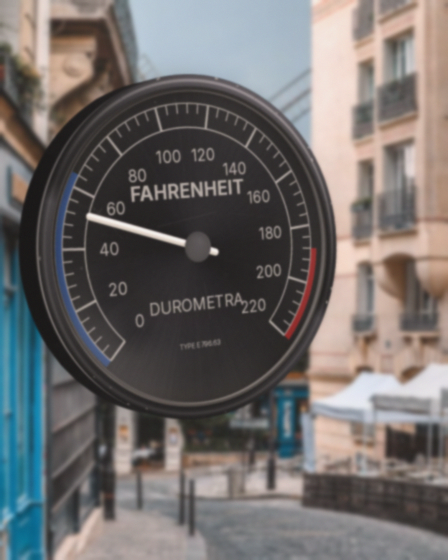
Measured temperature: 52 °F
